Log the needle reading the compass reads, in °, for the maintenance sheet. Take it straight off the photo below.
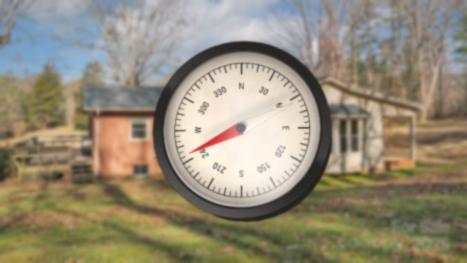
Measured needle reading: 245 °
